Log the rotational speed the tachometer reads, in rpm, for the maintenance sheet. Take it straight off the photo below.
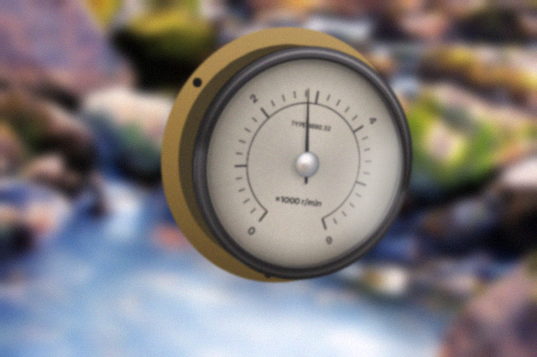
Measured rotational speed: 2800 rpm
